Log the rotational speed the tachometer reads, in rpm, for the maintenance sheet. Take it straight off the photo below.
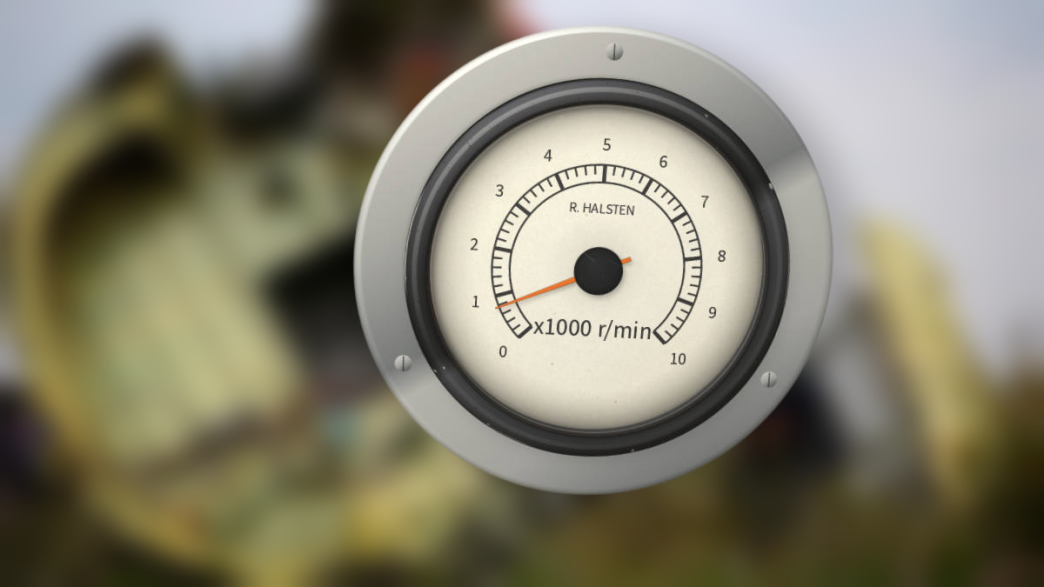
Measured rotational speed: 800 rpm
